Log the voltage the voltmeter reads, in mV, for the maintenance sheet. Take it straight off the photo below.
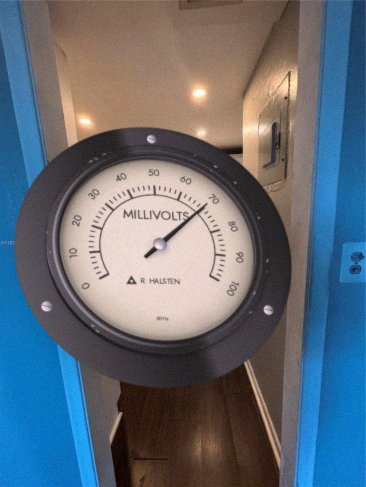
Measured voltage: 70 mV
